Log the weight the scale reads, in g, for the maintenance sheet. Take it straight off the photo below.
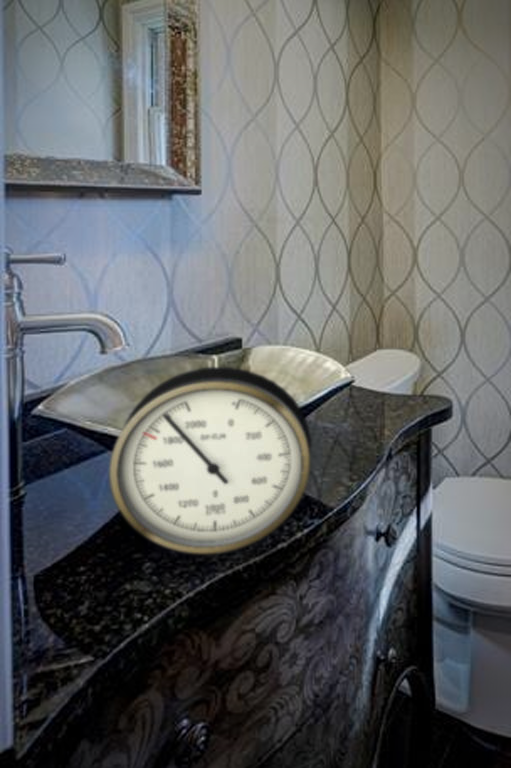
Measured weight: 1900 g
